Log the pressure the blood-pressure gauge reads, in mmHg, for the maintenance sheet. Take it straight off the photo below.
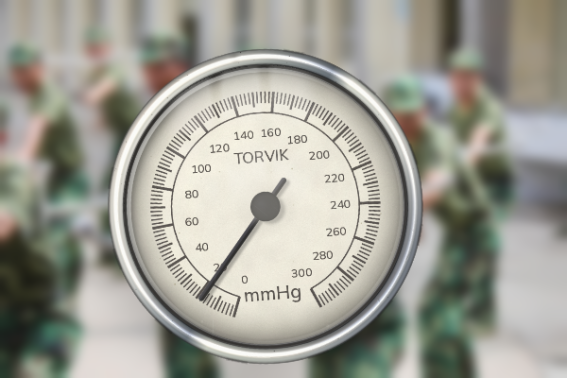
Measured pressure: 18 mmHg
